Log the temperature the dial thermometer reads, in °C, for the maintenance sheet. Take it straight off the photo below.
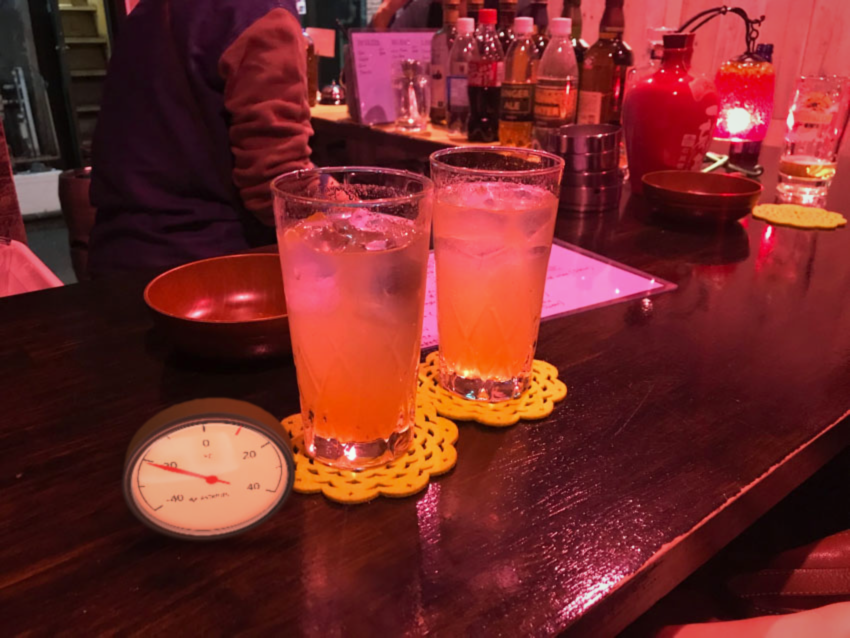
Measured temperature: -20 °C
